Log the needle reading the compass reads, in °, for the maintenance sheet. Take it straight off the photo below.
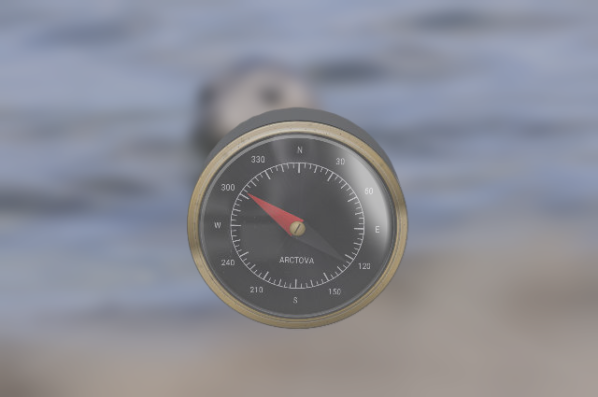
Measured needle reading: 305 °
